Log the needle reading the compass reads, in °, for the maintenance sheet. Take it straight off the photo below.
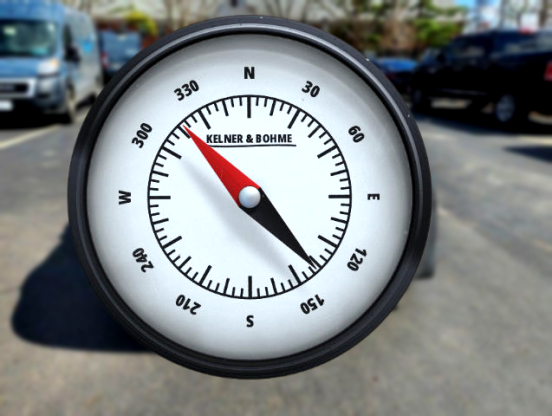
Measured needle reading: 317.5 °
